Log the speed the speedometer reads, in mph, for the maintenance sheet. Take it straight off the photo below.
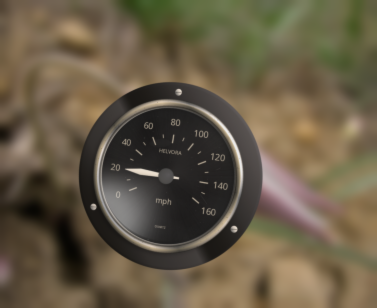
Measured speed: 20 mph
